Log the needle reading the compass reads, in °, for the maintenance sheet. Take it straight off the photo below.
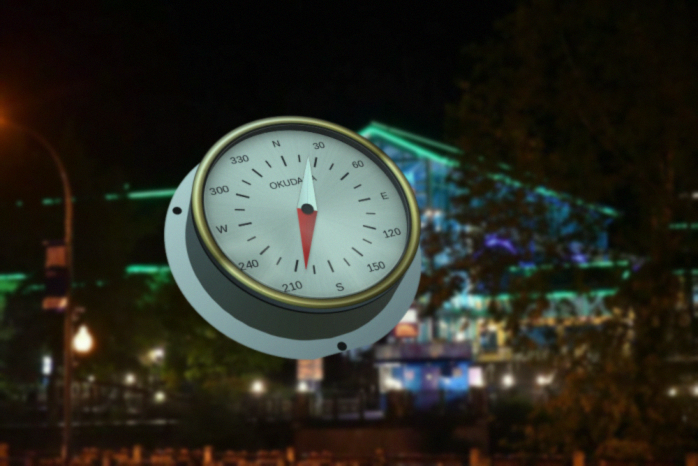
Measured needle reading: 202.5 °
